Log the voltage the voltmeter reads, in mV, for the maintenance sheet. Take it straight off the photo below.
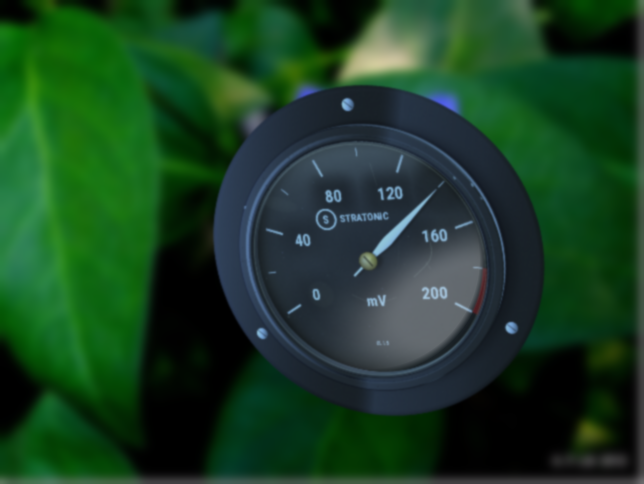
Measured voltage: 140 mV
